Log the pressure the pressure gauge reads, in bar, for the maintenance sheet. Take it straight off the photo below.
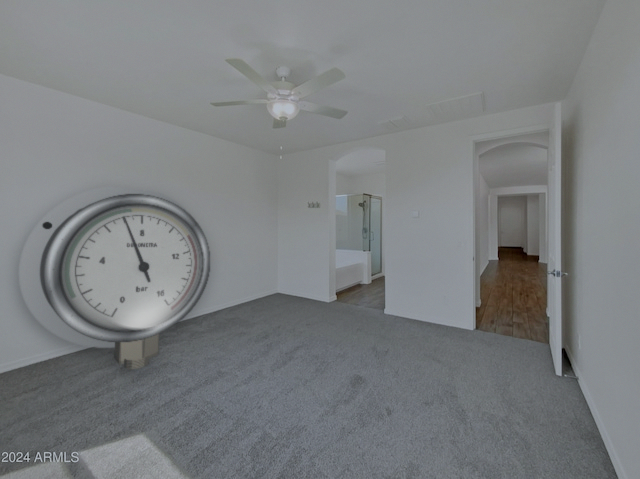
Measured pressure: 7 bar
